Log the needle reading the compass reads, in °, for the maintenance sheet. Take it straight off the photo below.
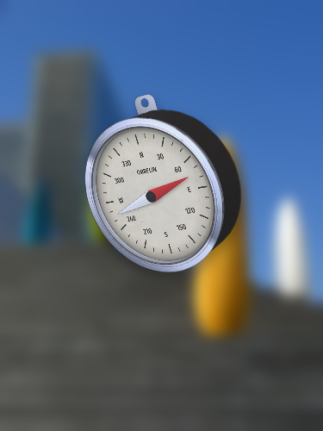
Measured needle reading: 75 °
